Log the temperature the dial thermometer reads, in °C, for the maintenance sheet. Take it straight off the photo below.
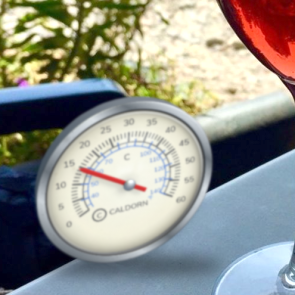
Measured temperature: 15 °C
